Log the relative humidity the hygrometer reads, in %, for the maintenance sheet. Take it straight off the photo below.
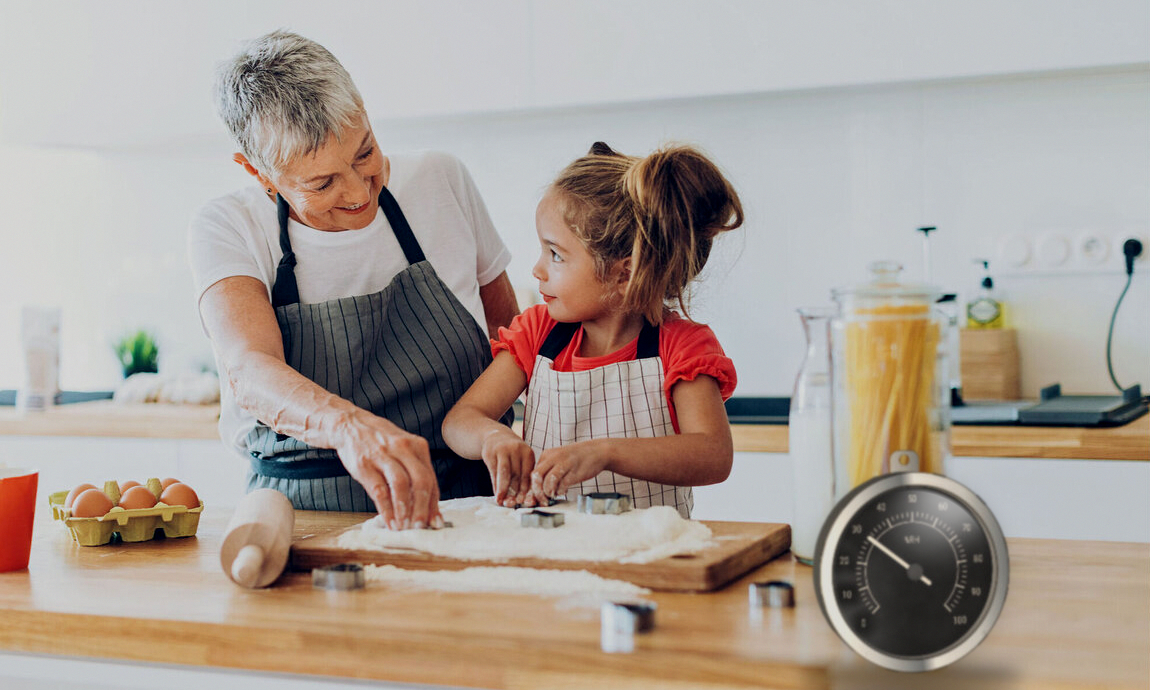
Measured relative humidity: 30 %
